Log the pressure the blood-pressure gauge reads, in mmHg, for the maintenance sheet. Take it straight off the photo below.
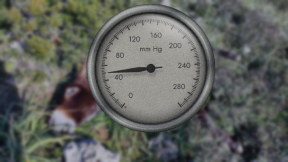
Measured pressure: 50 mmHg
